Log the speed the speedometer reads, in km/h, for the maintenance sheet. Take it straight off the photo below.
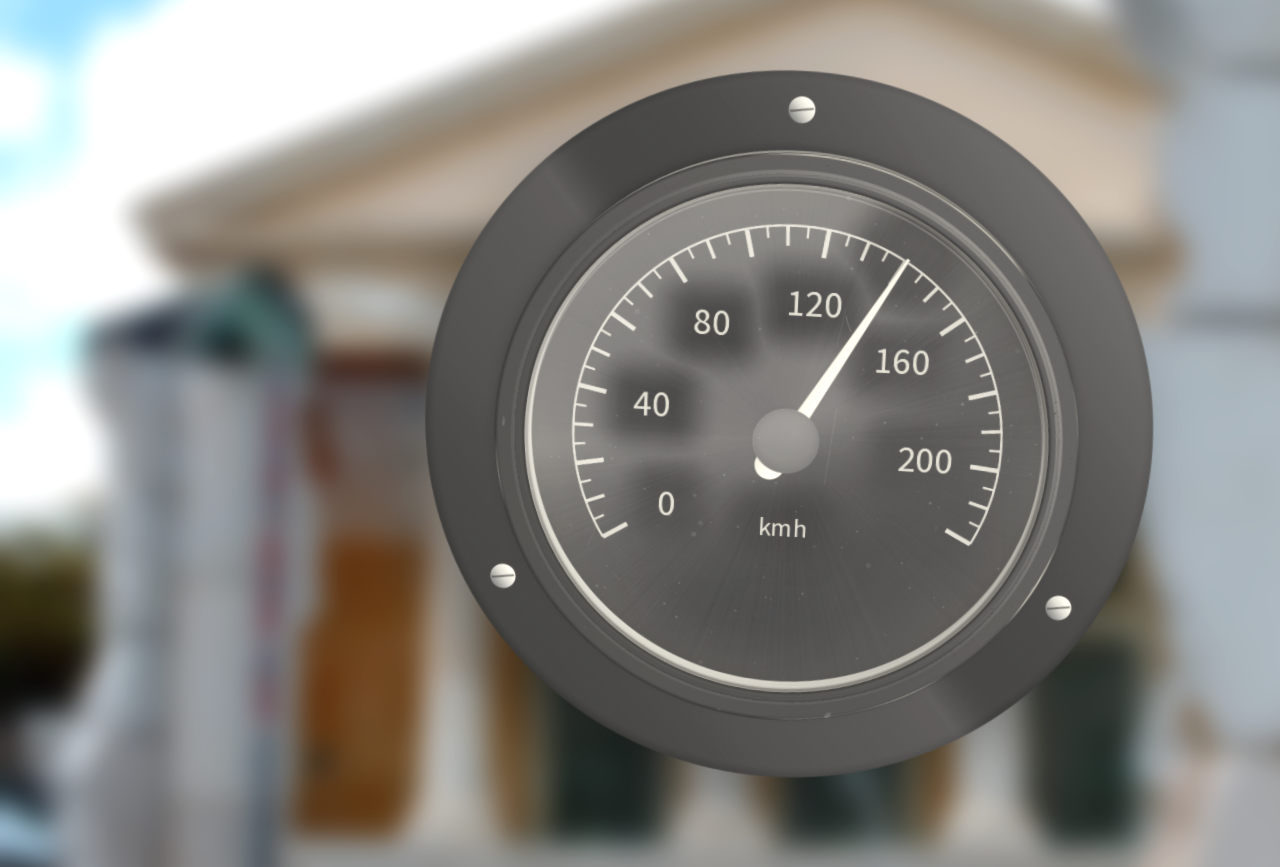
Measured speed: 140 km/h
